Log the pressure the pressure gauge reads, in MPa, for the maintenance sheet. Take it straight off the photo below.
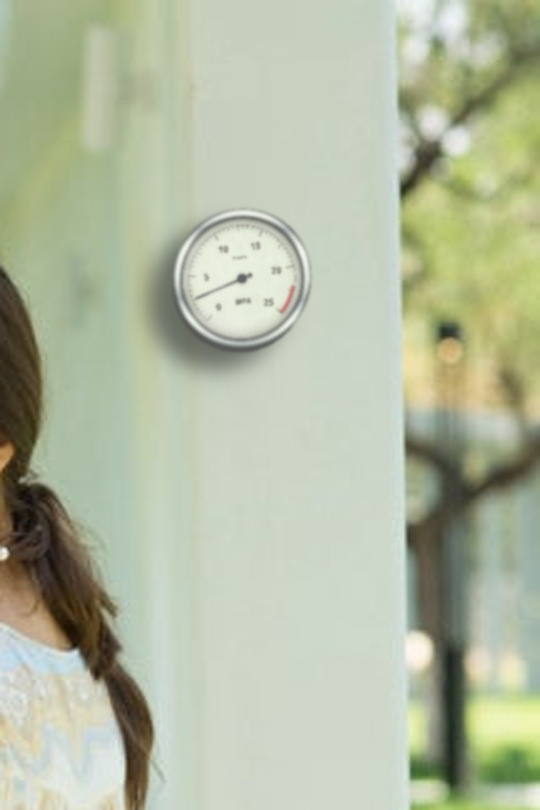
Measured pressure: 2.5 MPa
